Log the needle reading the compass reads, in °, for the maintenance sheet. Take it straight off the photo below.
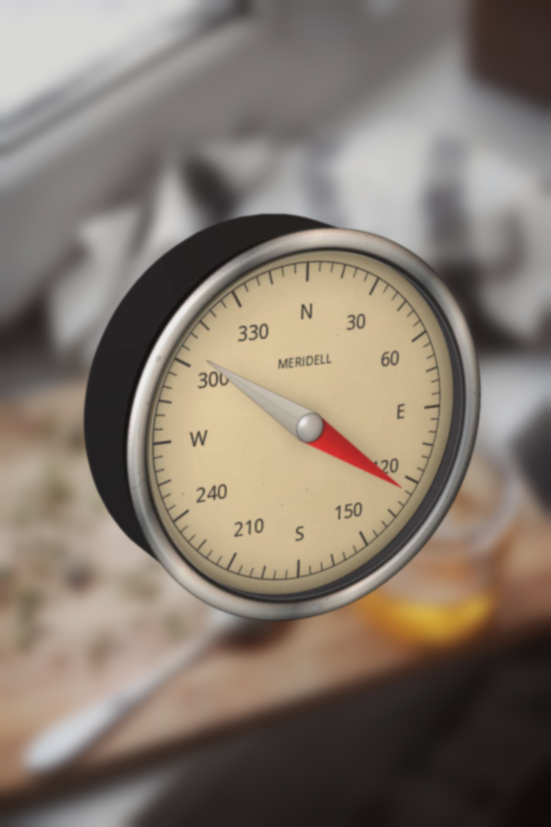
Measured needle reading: 125 °
